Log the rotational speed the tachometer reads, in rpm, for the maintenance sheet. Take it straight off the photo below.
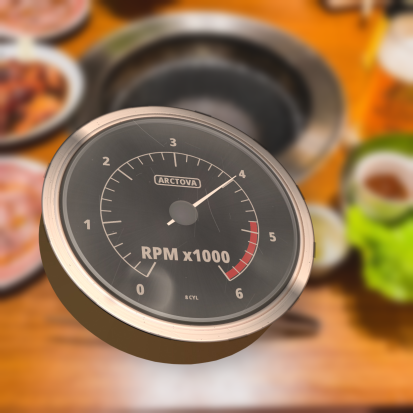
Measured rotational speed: 4000 rpm
